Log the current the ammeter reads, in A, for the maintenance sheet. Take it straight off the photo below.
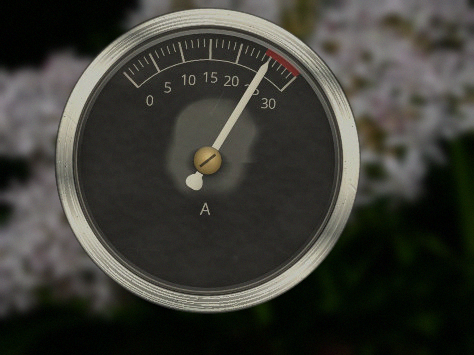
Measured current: 25 A
